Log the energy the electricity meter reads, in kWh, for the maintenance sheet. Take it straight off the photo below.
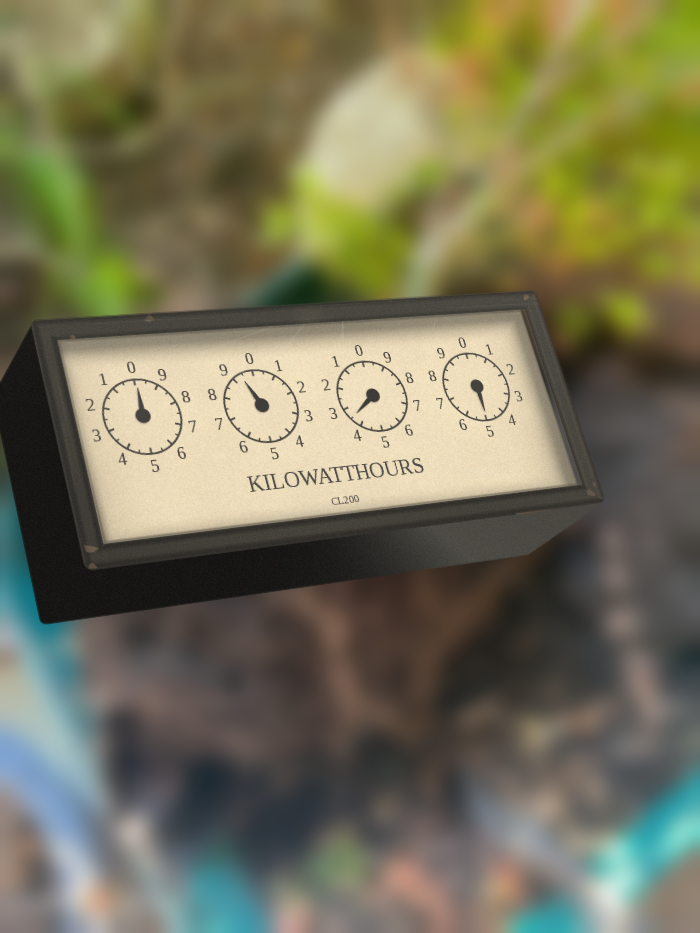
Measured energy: 9935 kWh
